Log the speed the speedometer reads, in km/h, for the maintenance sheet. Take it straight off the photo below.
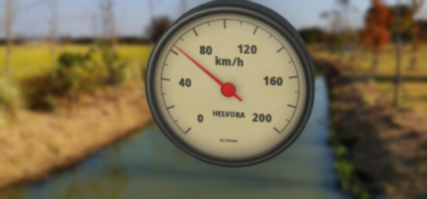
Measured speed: 65 km/h
